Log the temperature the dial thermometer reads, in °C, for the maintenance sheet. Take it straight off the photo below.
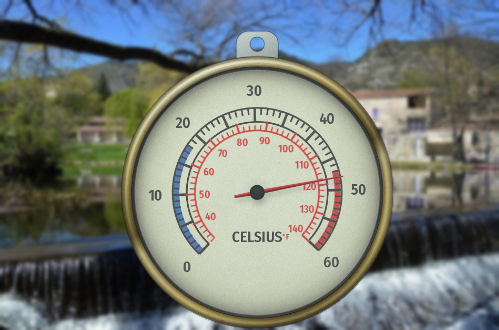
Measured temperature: 48 °C
